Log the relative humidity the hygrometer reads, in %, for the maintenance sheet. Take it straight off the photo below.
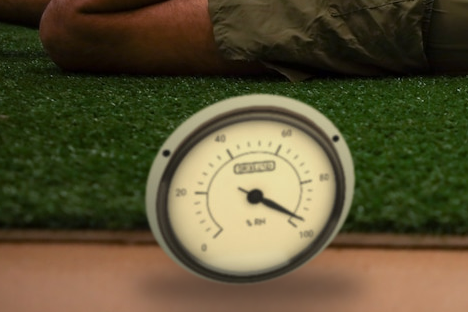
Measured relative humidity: 96 %
